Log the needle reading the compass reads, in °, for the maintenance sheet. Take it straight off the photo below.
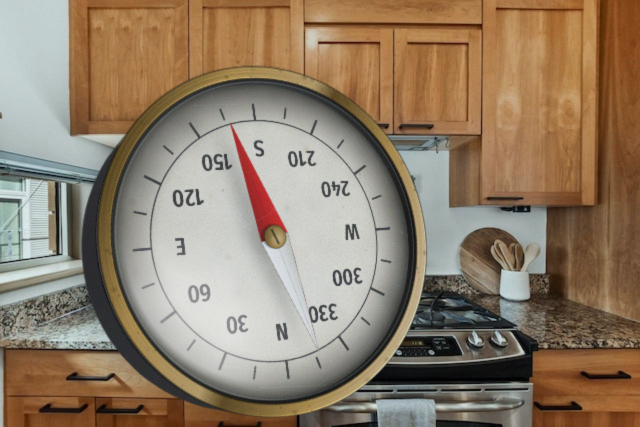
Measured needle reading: 165 °
